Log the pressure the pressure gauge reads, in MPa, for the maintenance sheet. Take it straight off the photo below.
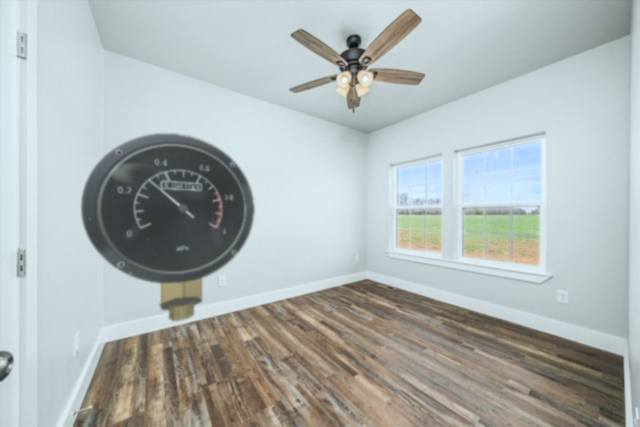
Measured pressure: 0.3 MPa
